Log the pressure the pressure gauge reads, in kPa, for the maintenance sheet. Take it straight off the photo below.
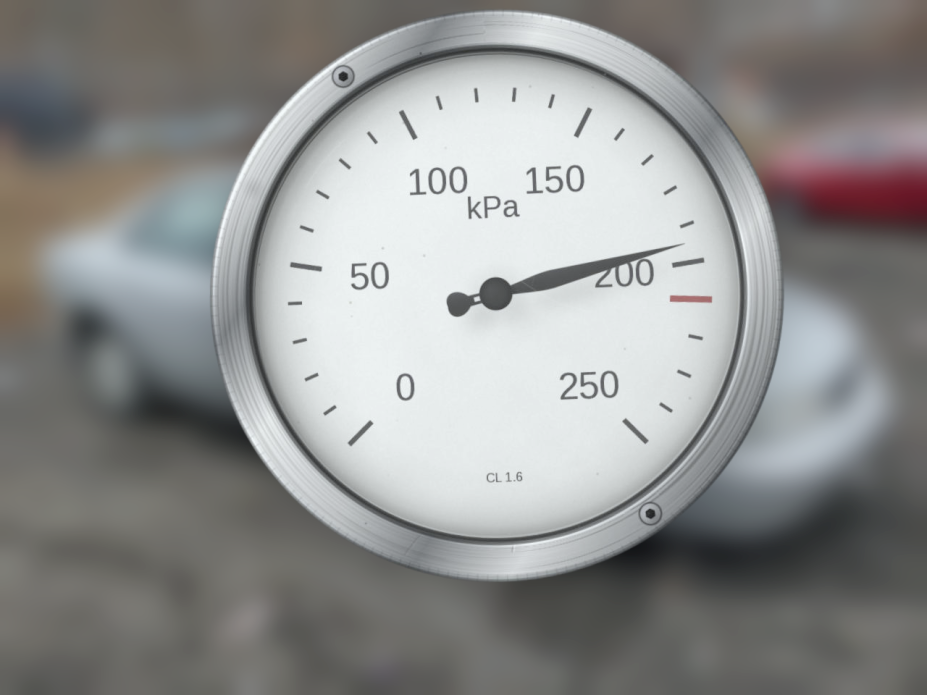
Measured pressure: 195 kPa
